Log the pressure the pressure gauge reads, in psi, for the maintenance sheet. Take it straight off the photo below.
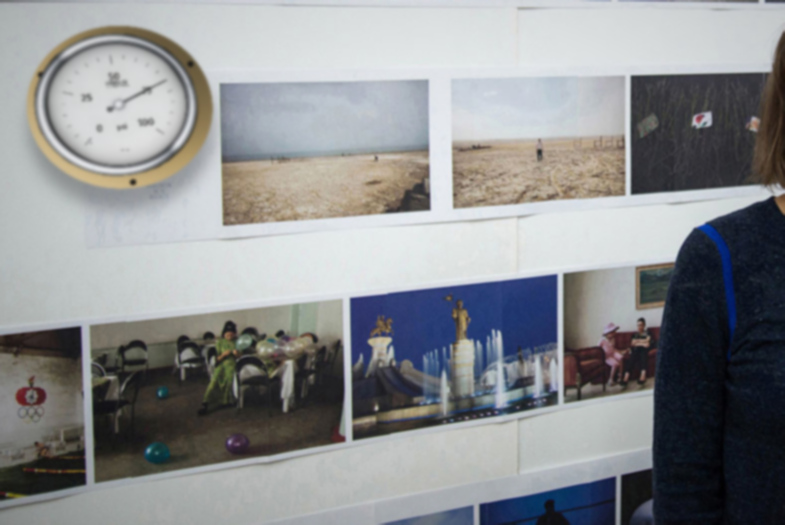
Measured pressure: 75 psi
